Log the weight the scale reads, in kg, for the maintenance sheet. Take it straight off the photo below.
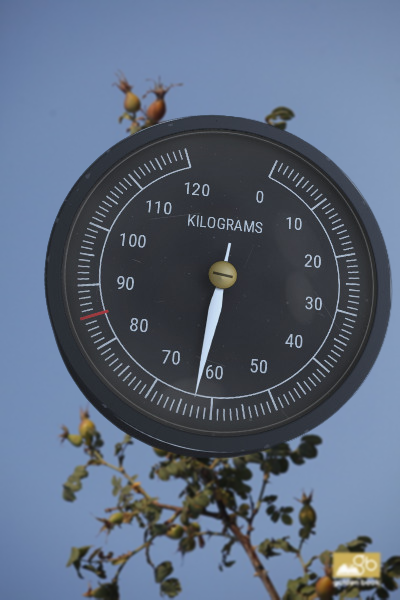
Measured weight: 63 kg
